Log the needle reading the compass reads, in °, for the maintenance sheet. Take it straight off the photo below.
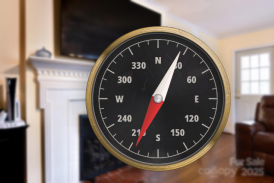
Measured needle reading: 205 °
